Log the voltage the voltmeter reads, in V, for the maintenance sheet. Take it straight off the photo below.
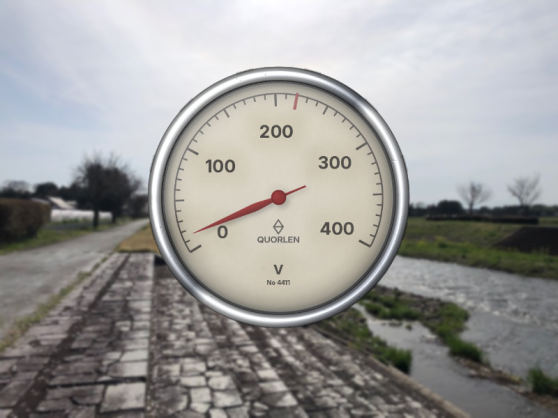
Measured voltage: 15 V
